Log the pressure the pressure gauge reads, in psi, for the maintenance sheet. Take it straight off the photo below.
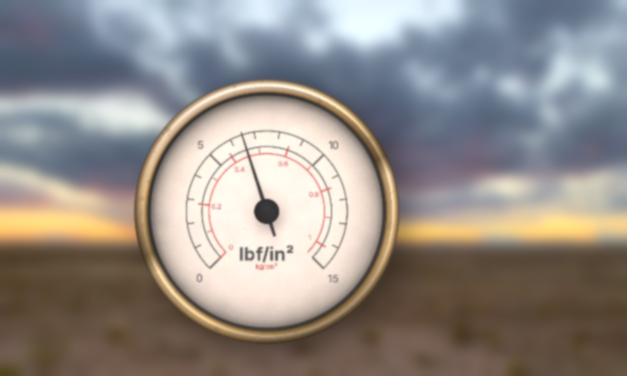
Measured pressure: 6.5 psi
